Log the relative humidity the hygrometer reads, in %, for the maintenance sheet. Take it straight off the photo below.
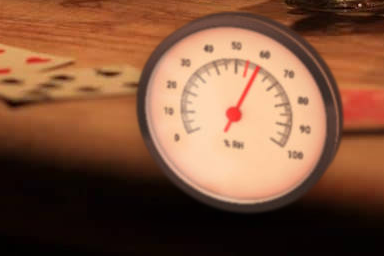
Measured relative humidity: 60 %
